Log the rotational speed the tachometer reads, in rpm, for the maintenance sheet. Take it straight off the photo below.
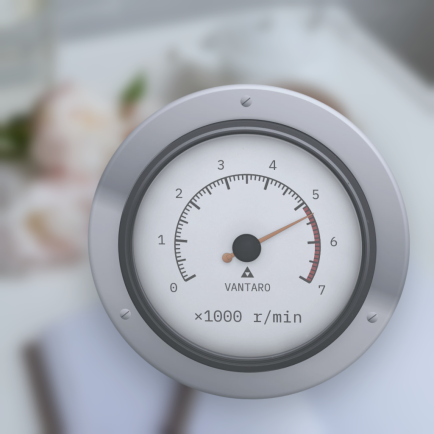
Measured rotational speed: 5300 rpm
